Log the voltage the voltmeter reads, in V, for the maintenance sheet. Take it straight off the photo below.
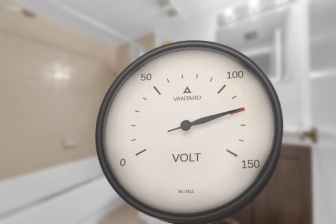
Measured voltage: 120 V
